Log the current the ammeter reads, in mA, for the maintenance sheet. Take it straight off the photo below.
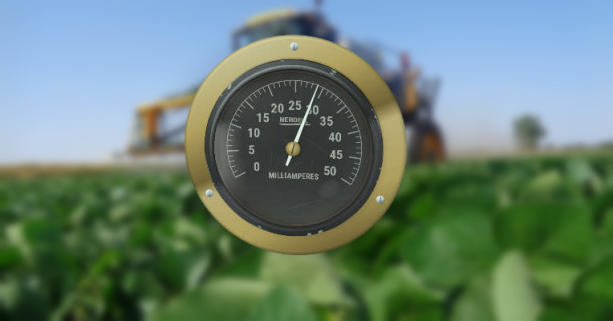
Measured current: 29 mA
